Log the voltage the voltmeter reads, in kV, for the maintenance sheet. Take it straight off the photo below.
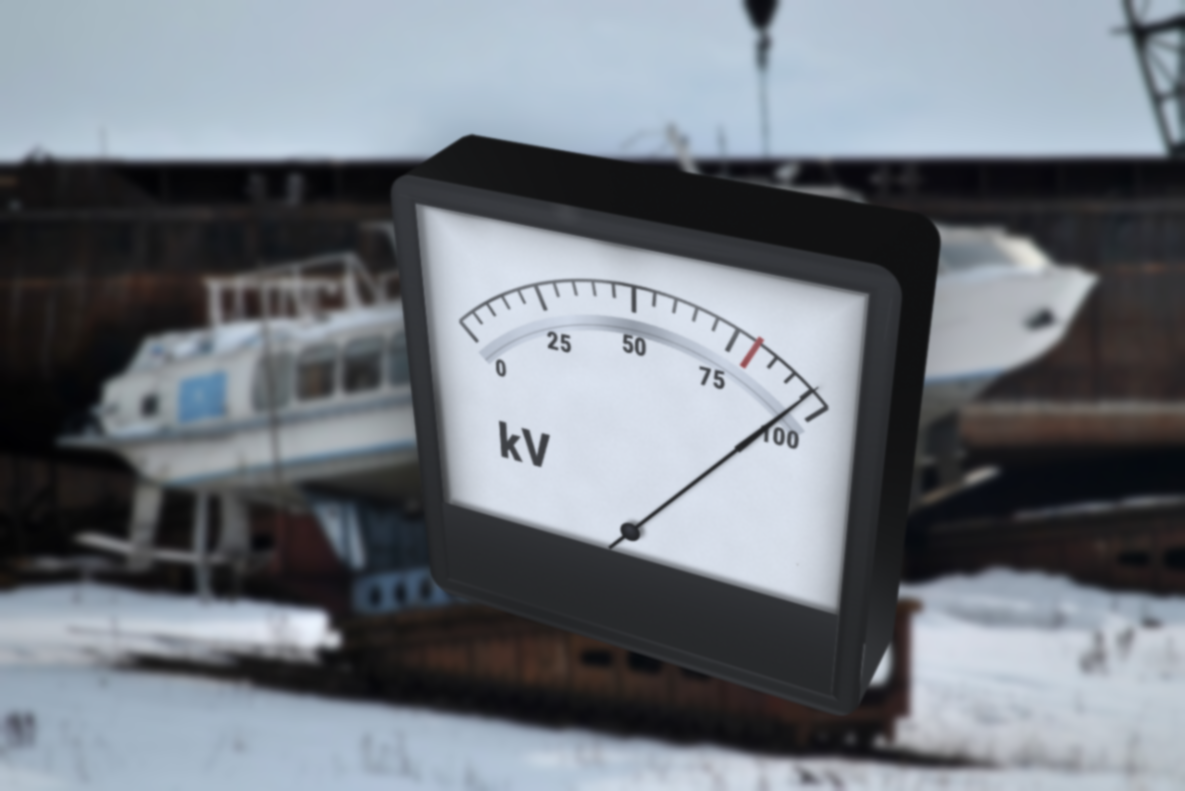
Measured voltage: 95 kV
